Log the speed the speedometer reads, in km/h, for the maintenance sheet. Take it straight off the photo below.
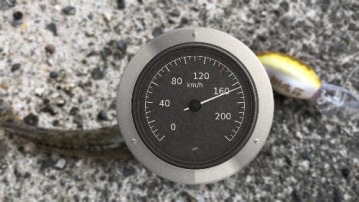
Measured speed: 165 km/h
